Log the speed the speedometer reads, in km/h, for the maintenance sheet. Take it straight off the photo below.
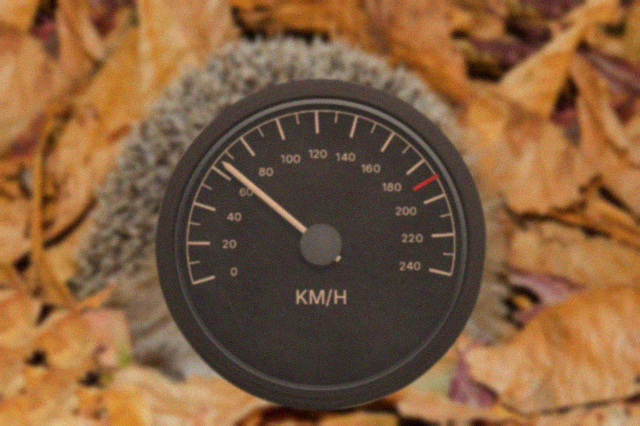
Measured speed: 65 km/h
